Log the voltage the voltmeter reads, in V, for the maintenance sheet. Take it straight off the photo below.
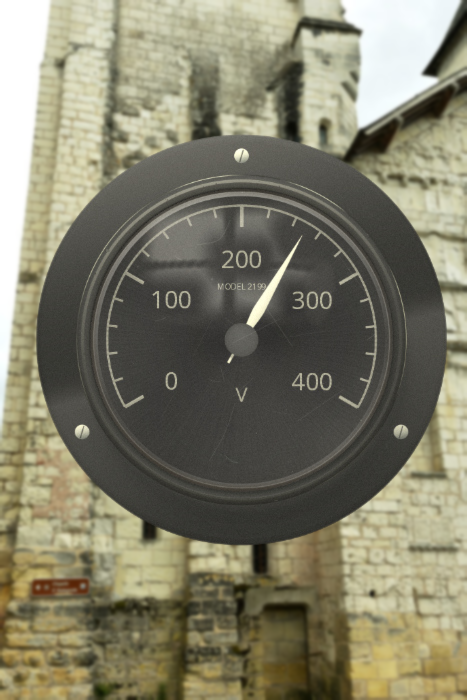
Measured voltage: 250 V
